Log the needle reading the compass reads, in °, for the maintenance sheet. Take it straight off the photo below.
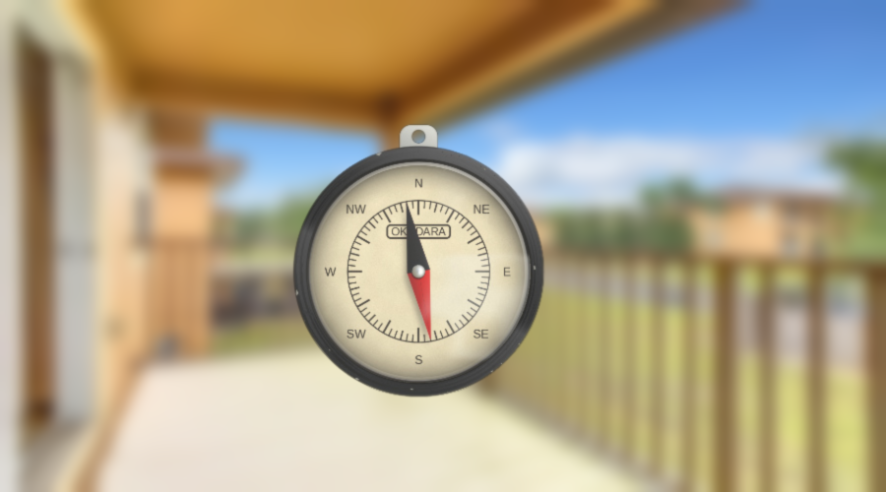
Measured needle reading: 170 °
